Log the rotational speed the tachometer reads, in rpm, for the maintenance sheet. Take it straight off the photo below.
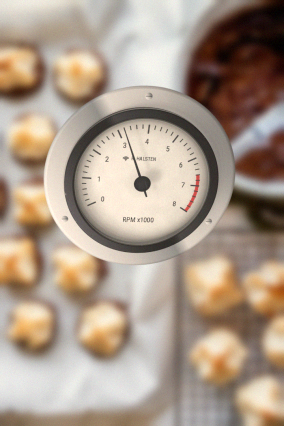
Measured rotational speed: 3200 rpm
